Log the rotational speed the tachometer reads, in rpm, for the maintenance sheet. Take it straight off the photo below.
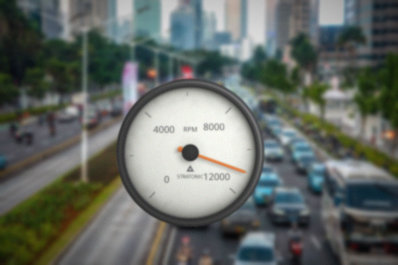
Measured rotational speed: 11000 rpm
